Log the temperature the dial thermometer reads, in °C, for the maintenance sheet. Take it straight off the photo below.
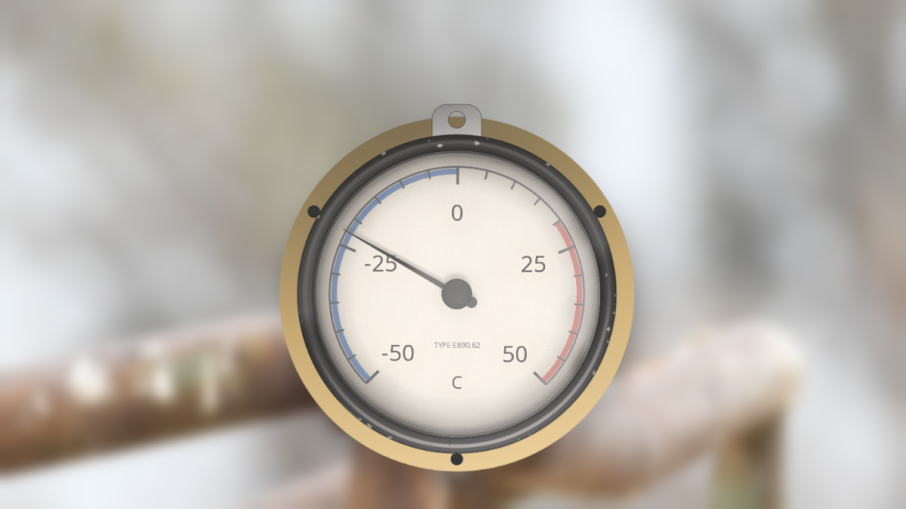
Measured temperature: -22.5 °C
